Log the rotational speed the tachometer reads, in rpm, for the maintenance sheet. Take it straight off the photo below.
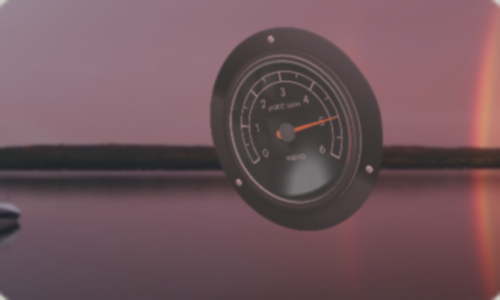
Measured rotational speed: 5000 rpm
